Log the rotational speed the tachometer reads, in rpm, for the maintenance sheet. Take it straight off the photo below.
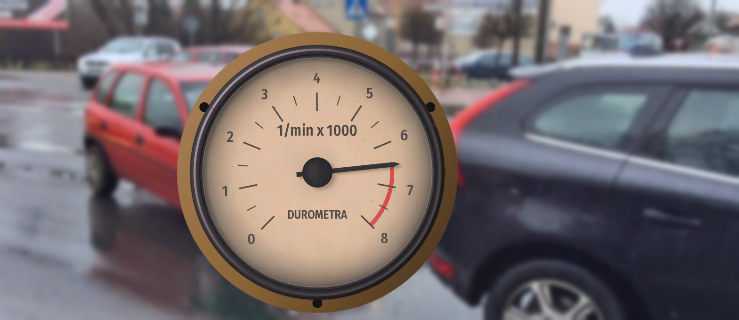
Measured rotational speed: 6500 rpm
